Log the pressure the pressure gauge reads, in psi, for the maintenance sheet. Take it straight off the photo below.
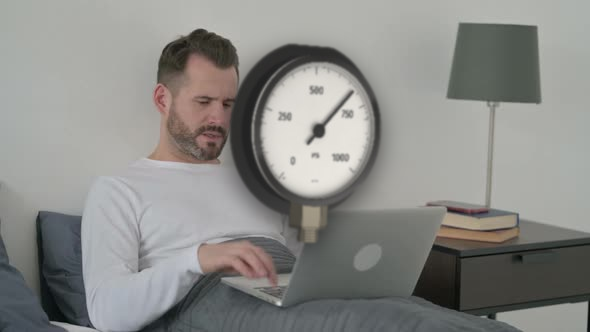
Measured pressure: 675 psi
